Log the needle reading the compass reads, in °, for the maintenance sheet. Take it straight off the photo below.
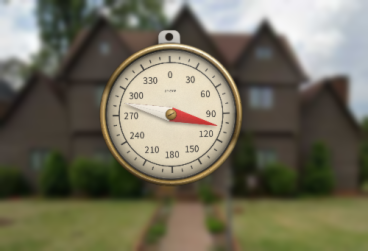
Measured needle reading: 105 °
